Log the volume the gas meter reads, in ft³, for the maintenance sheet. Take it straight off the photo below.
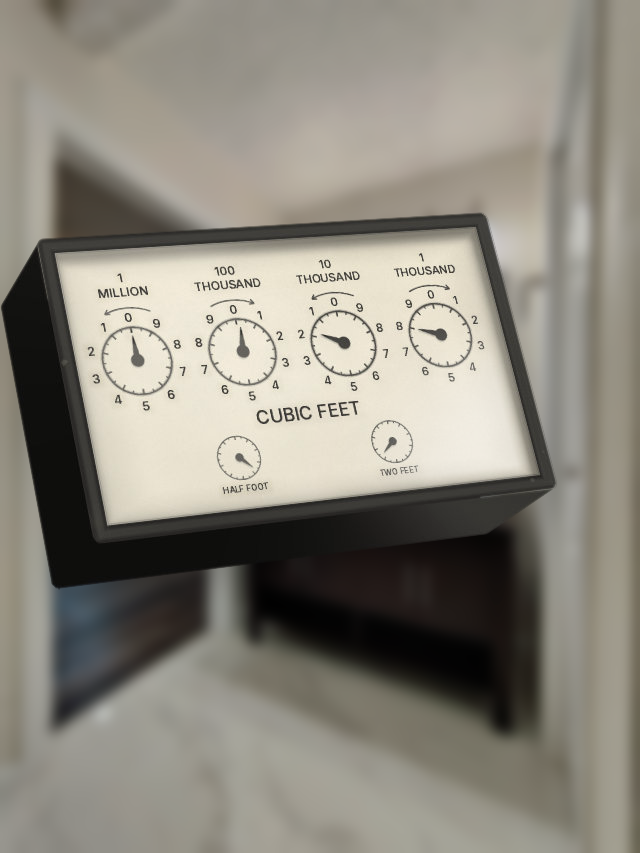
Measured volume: 1800 ft³
